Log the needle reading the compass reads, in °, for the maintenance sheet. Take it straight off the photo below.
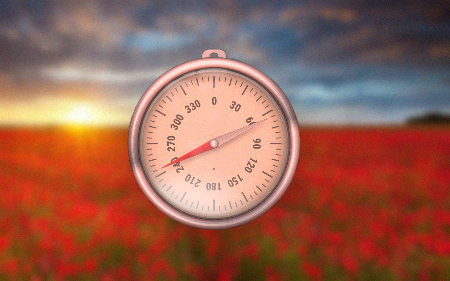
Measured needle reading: 245 °
